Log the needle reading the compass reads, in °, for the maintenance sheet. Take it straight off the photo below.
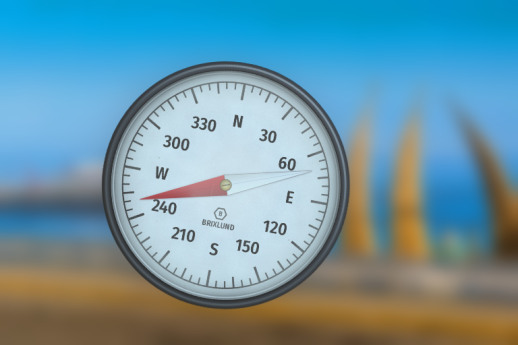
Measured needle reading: 250 °
